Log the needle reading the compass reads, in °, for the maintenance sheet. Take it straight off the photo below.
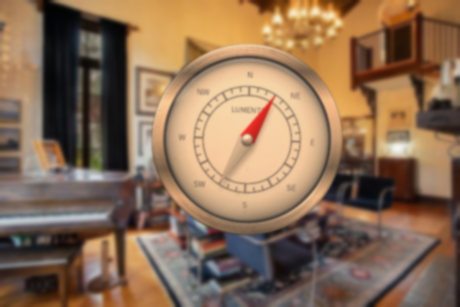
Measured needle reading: 30 °
